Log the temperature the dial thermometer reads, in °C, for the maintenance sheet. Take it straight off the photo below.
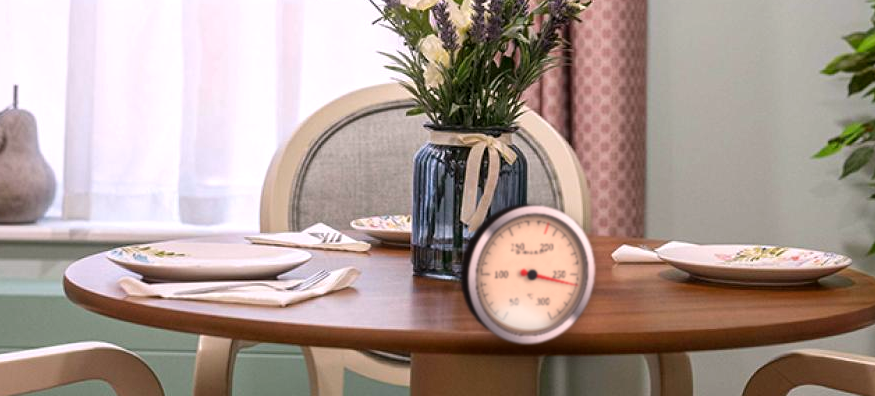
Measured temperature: 260 °C
